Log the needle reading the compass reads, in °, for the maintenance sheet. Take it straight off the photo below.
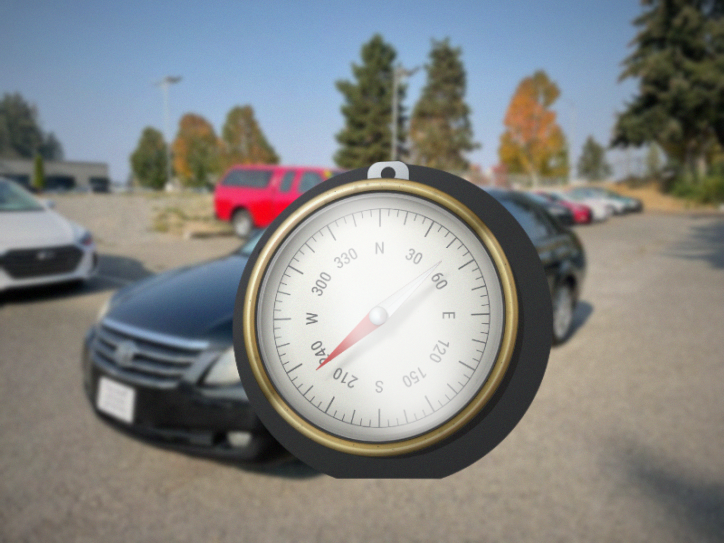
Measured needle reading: 230 °
